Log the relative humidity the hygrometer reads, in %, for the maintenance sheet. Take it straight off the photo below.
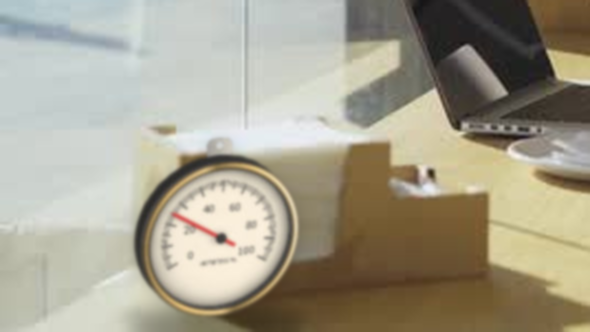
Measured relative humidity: 25 %
